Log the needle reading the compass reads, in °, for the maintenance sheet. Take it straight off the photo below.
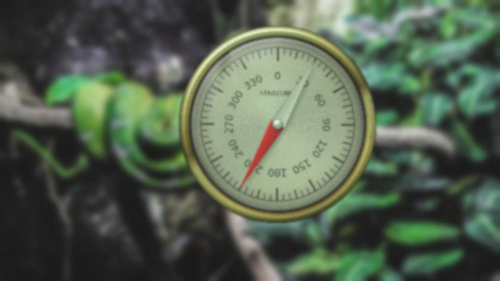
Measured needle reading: 210 °
